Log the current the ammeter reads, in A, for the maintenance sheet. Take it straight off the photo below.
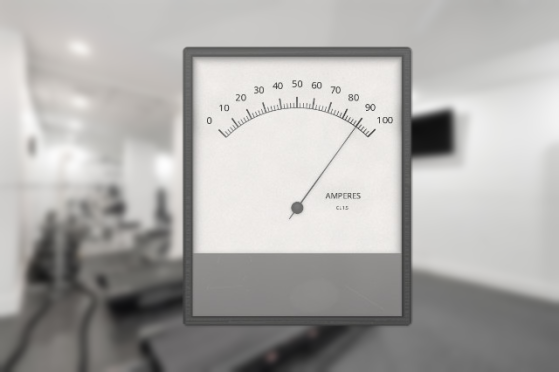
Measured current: 90 A
